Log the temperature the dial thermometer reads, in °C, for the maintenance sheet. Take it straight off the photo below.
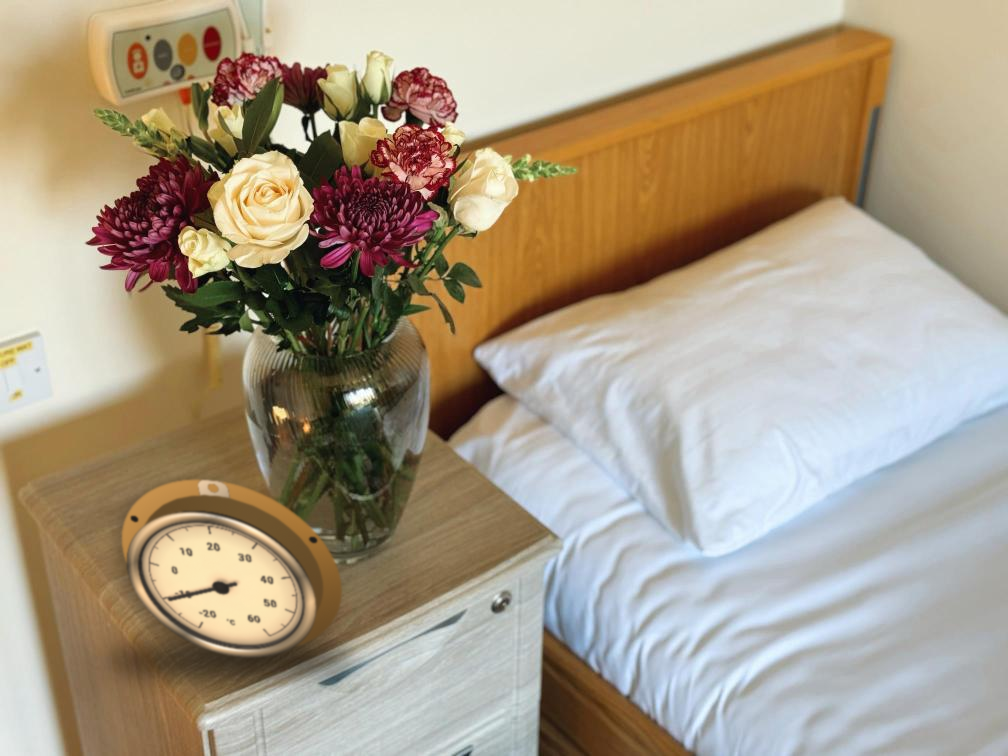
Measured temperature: -10 °C
